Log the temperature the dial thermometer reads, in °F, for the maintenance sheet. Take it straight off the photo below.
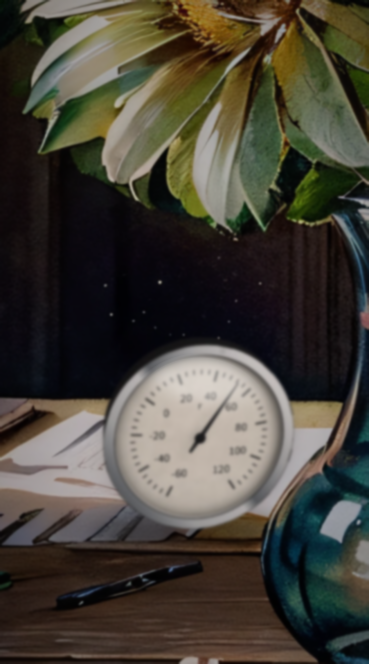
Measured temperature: 52 °F
